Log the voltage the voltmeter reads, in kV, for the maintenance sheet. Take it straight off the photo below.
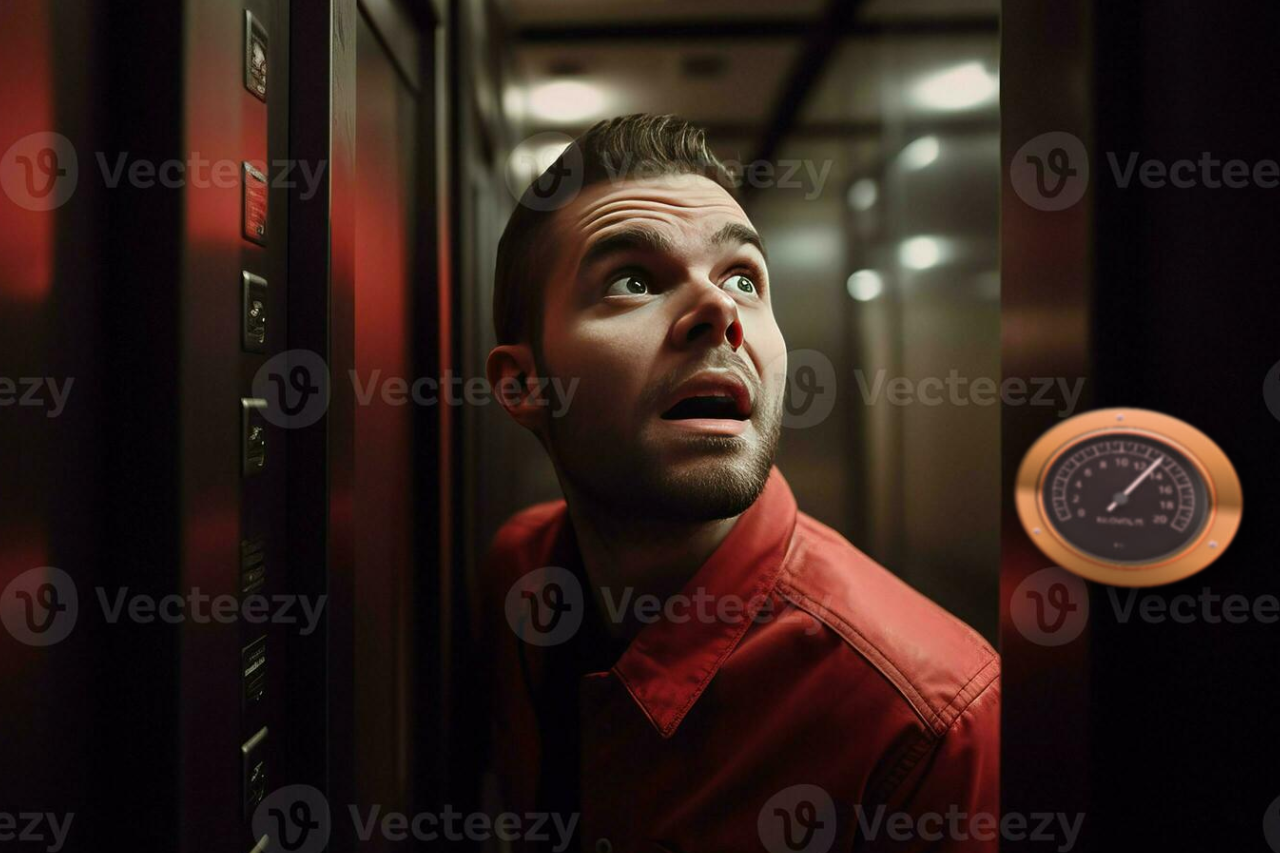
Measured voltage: 13 kV
